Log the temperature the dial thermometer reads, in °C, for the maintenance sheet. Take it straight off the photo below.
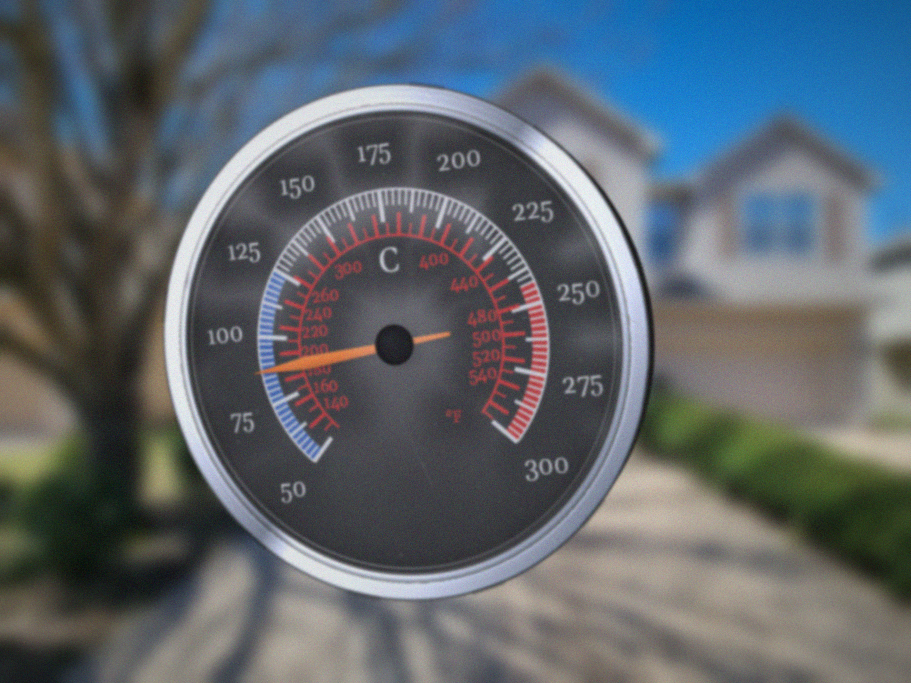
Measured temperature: 87.5 °C
